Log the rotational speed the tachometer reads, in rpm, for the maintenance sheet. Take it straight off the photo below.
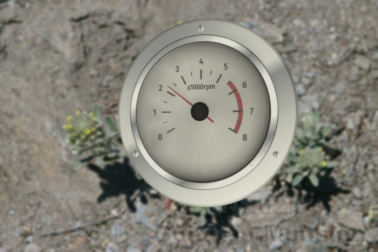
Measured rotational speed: 2250 rpm
